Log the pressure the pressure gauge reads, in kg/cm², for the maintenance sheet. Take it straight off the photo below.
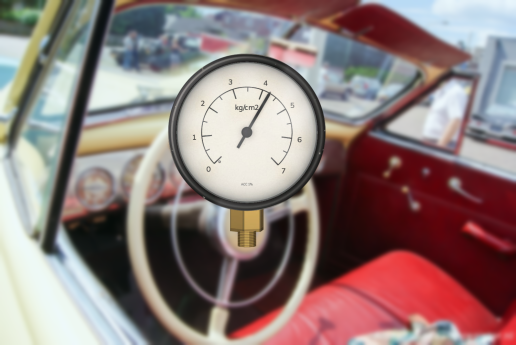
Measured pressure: 4.25 kg/cm²
